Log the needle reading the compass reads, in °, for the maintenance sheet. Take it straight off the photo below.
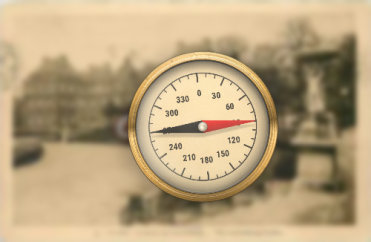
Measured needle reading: 90 °
